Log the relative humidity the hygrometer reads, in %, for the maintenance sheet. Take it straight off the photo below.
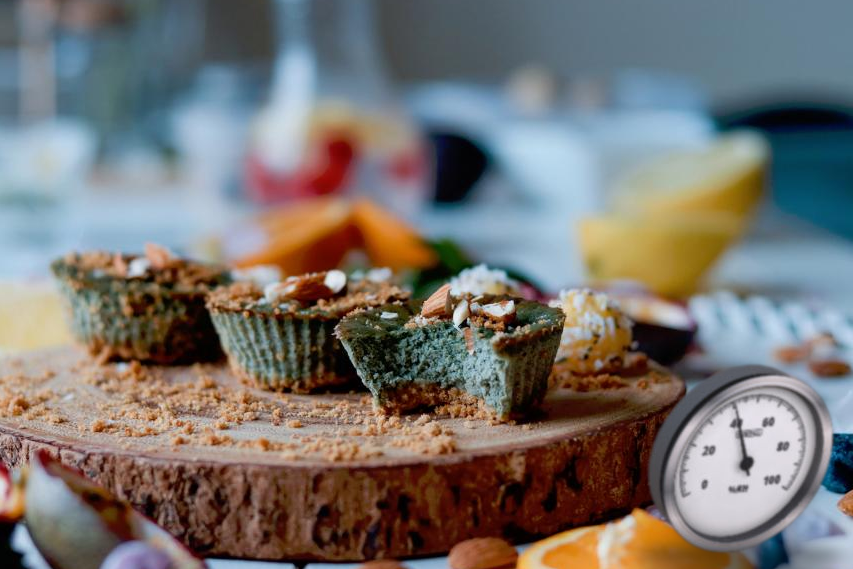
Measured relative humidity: 40 %
